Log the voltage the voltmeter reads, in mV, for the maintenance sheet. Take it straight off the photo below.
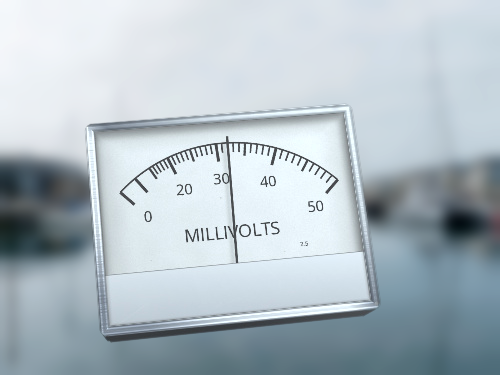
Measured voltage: 32 mV
